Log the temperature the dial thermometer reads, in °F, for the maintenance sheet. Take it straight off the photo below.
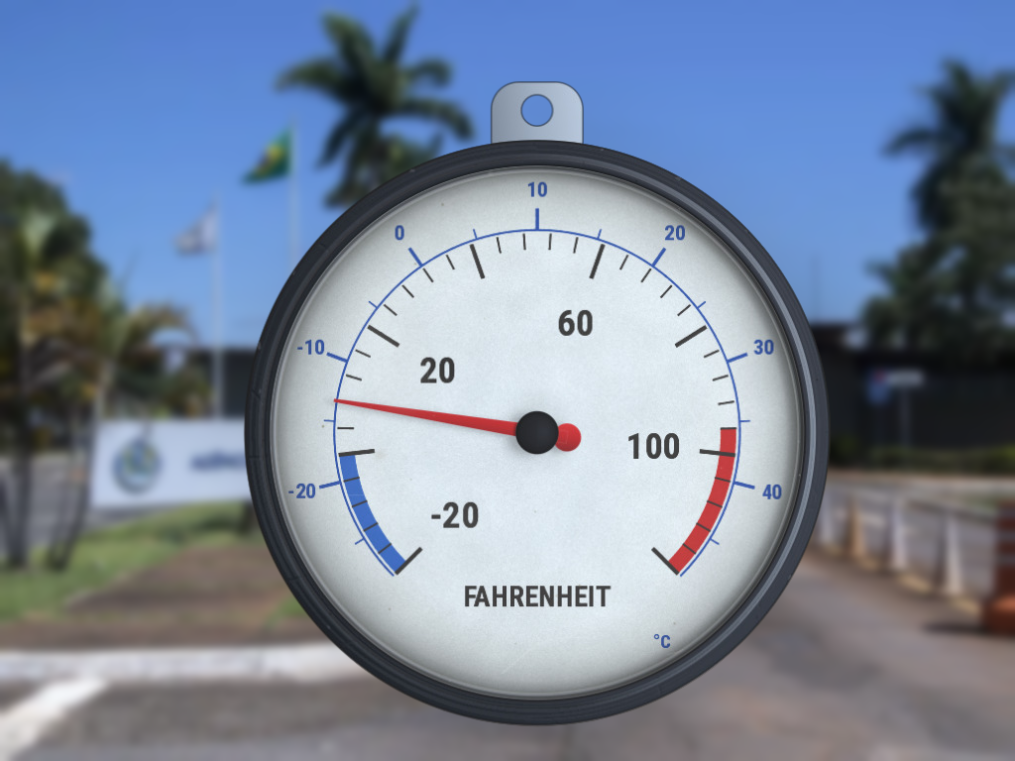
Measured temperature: 8 °F
